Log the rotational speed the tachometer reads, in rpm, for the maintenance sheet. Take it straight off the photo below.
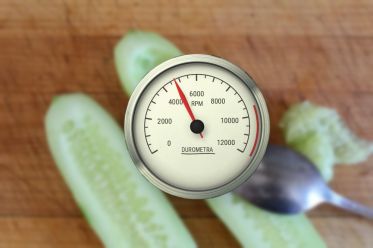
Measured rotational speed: 4750 rpm
